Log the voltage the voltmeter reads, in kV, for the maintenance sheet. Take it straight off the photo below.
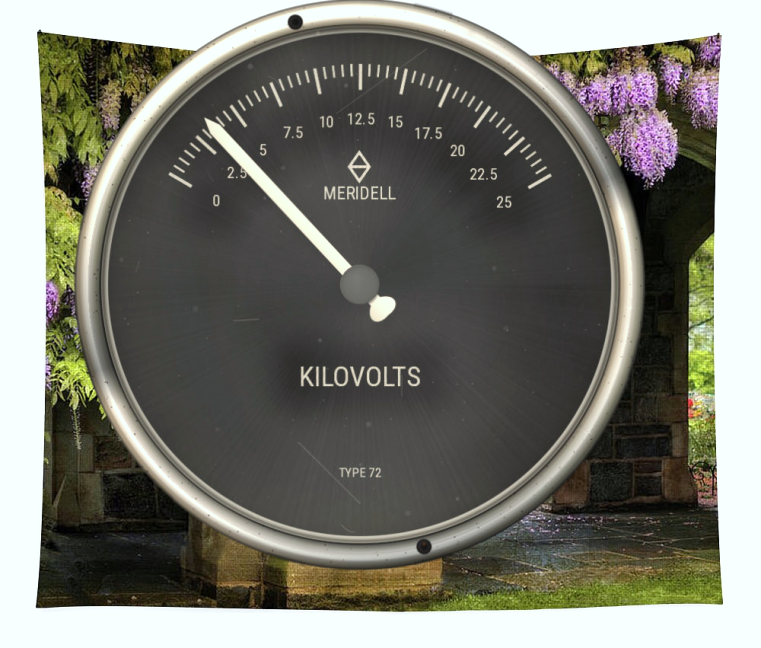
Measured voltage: 3.5 kV
